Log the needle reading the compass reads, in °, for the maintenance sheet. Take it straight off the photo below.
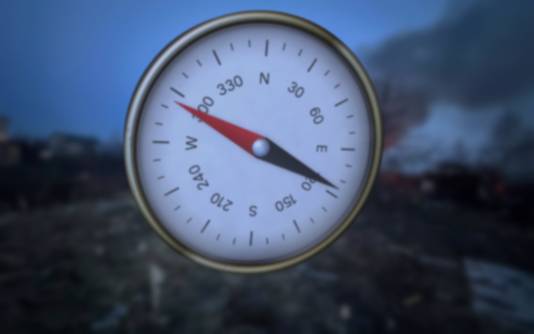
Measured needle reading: 295 °
